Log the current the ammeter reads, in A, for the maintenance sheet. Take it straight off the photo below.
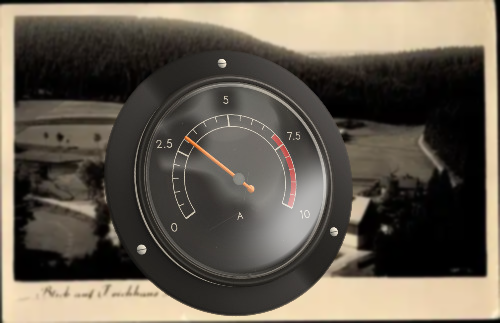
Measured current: 3 A
